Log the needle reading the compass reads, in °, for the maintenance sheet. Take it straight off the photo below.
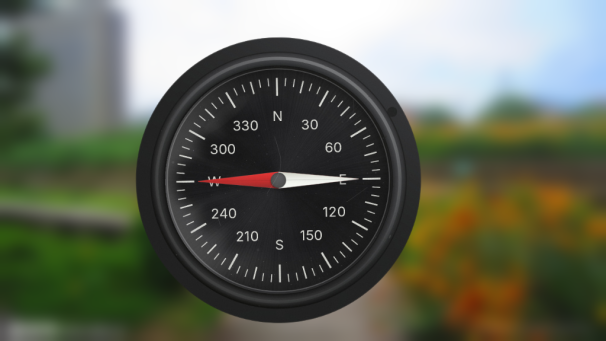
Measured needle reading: 270 °
